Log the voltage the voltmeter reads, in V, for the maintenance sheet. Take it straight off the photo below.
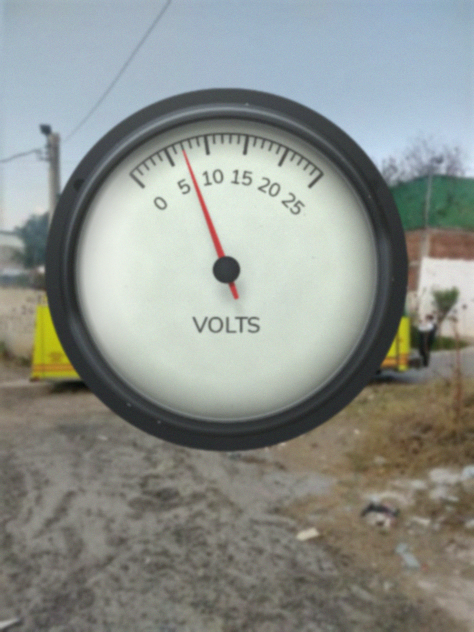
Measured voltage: 7 V
